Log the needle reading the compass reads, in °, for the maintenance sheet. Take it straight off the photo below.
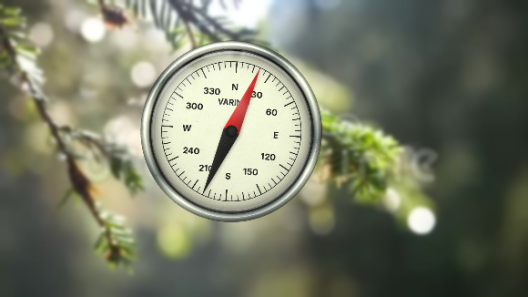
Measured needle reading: 20 °
